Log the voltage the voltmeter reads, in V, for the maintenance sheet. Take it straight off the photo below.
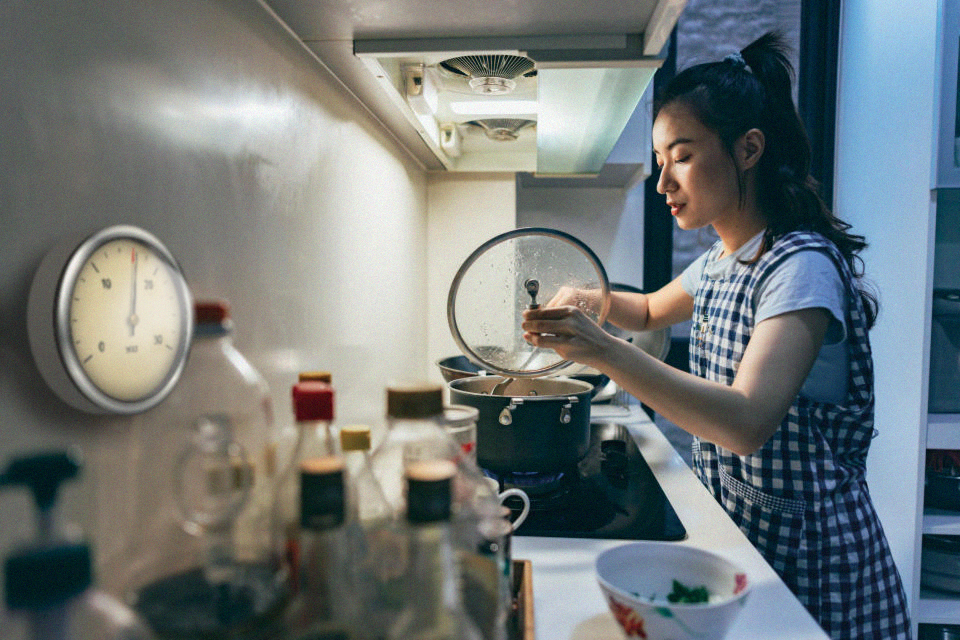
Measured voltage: 16 V
